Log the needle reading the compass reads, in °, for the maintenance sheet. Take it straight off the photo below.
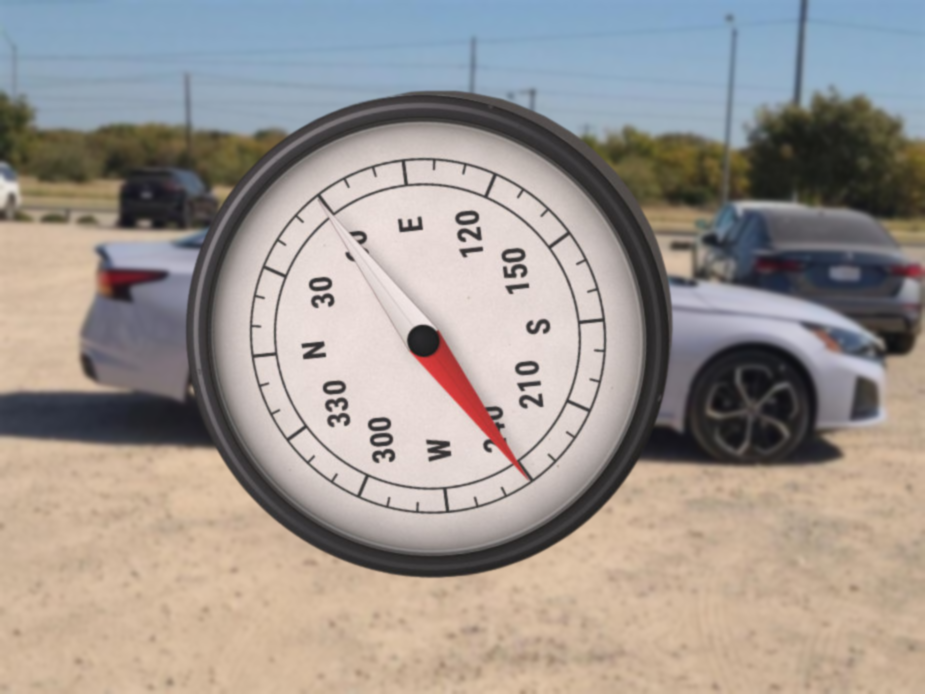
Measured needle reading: 240 °
